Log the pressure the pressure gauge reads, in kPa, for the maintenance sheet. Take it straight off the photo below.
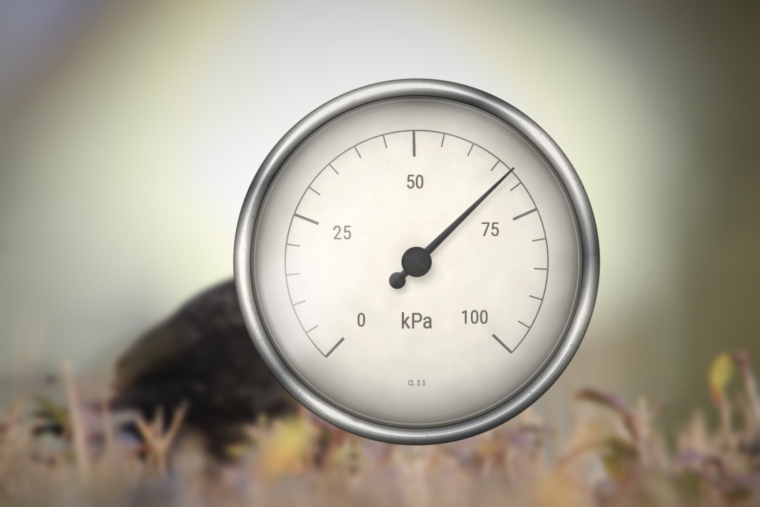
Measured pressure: 67.5 kPa
